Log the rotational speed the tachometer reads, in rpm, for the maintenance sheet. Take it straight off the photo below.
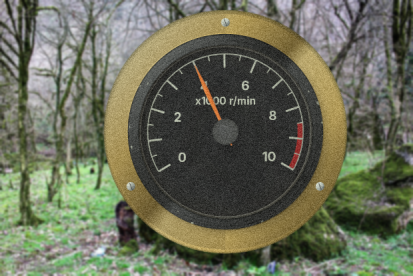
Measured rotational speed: 4000 rpm
